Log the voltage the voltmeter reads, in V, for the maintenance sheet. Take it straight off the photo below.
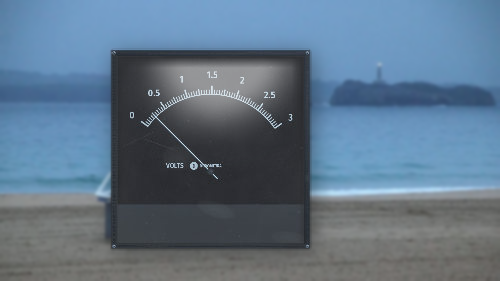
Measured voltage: 0.25 V
